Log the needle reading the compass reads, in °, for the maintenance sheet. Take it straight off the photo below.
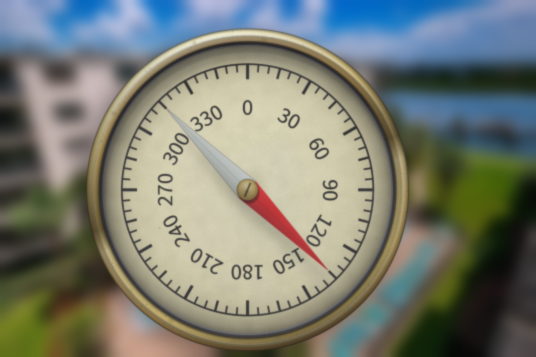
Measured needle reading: 135 °
